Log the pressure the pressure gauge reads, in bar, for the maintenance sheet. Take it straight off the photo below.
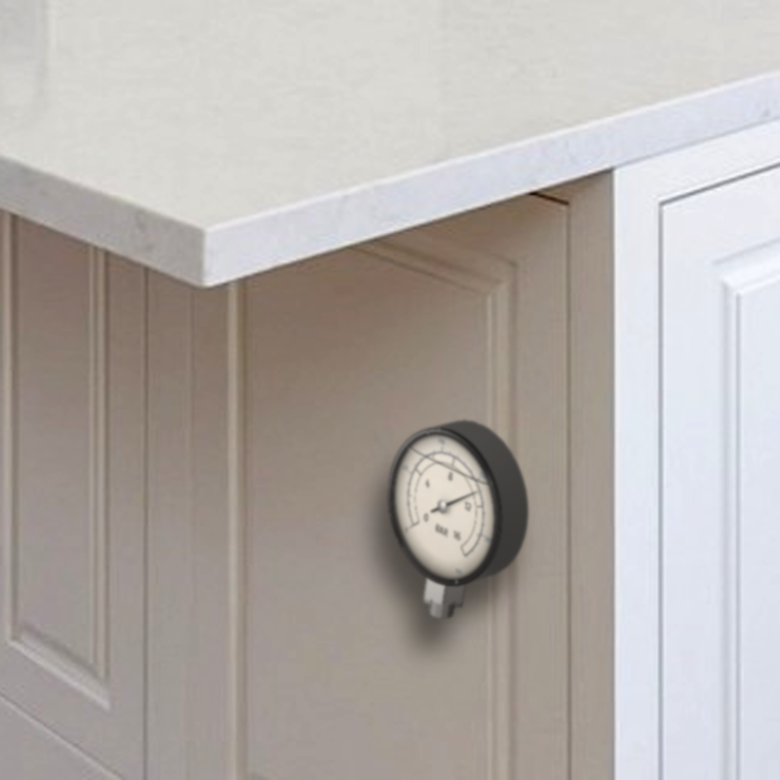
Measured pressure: 11 bar
